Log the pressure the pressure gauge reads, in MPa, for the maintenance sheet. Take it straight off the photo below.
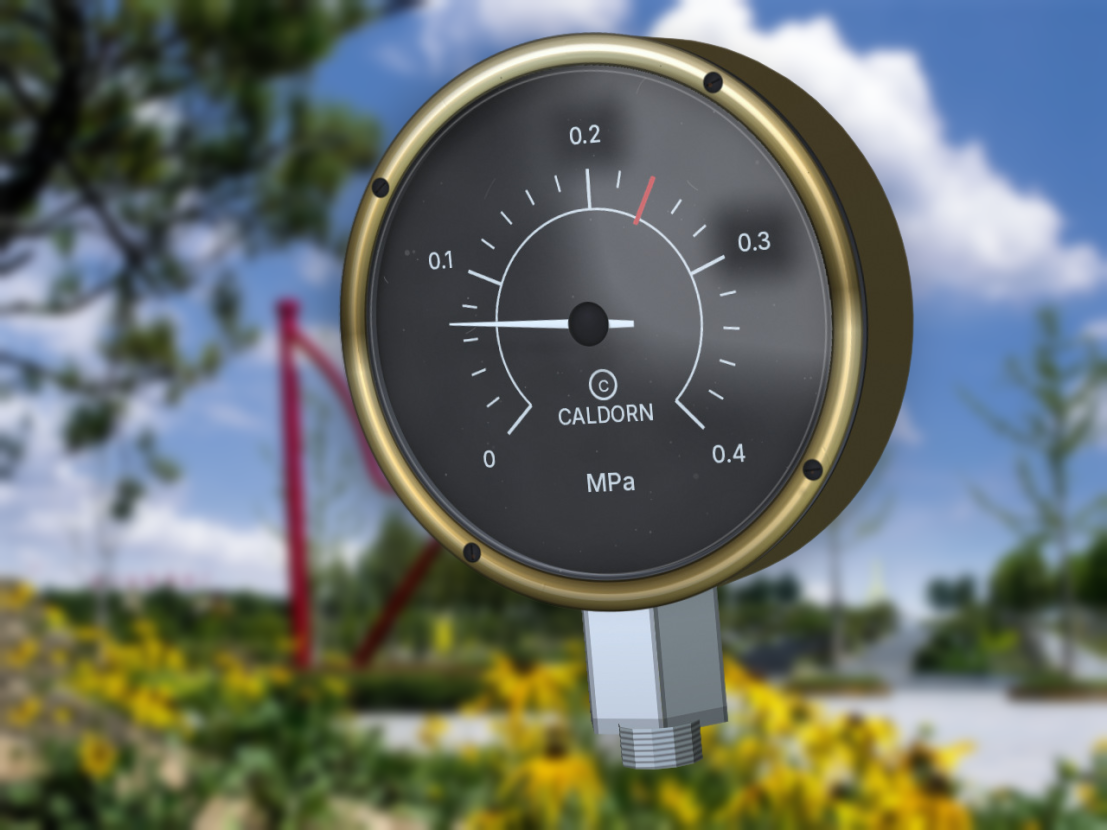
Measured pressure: 0.07 MPa
